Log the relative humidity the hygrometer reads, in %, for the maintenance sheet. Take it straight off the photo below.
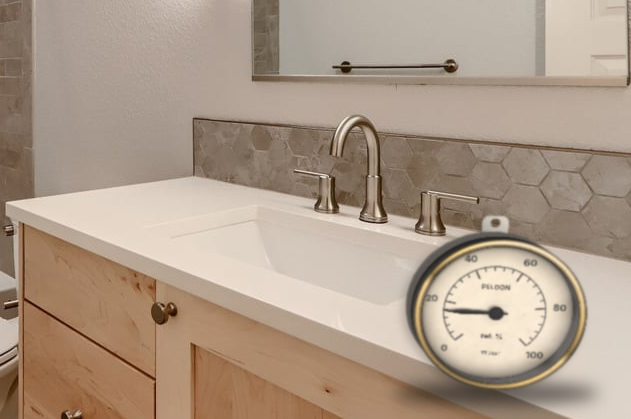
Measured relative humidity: 16 %
